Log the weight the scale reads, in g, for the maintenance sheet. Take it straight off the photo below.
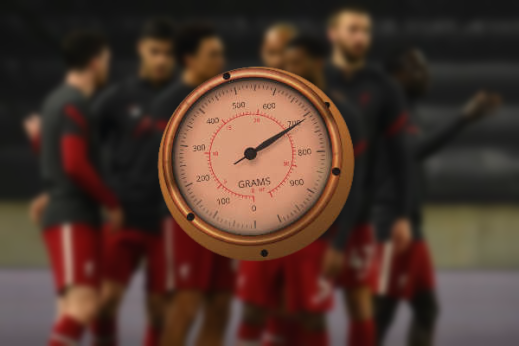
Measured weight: 710 g
